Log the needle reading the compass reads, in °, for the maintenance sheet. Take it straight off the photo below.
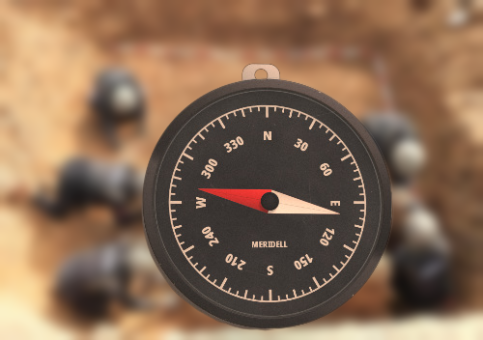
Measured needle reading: 280 °
